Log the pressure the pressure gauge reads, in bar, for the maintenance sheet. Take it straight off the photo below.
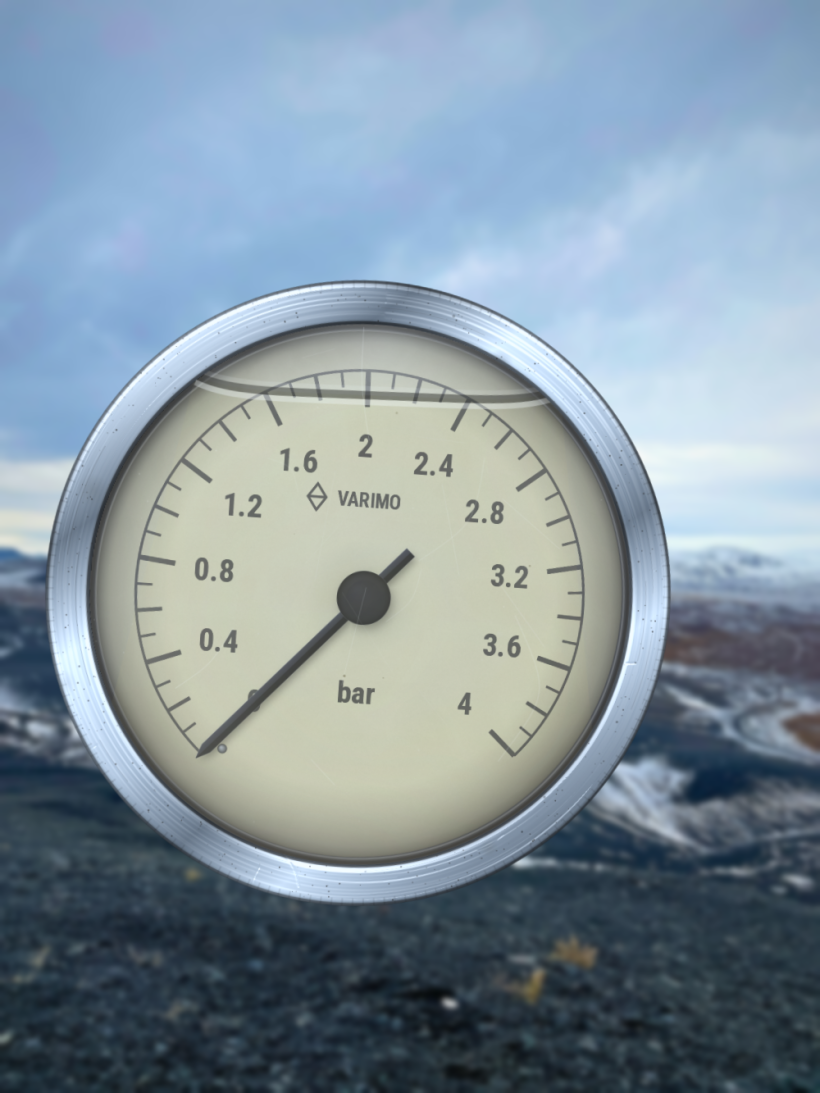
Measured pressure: 0 bar
